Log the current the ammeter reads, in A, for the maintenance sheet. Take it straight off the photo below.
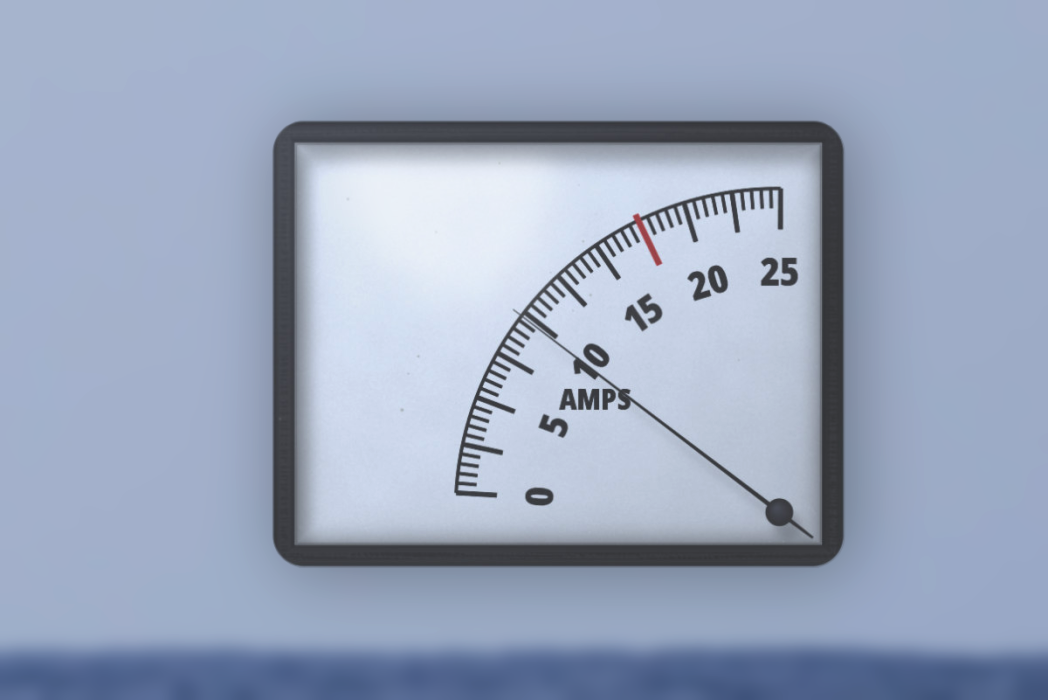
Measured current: 9.75 A
